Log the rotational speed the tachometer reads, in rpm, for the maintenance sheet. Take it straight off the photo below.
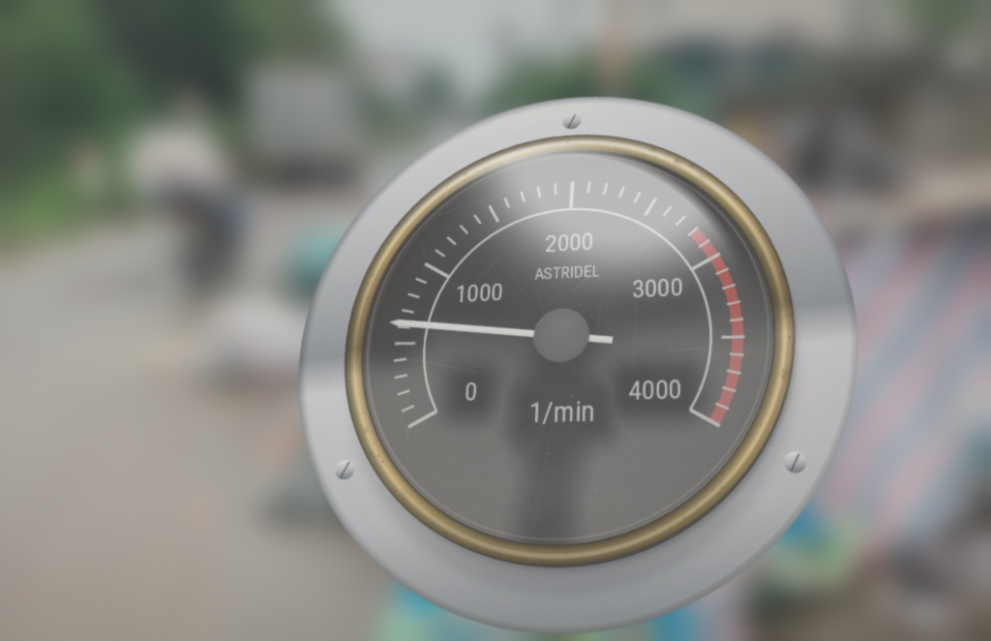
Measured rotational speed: 600 rpm
